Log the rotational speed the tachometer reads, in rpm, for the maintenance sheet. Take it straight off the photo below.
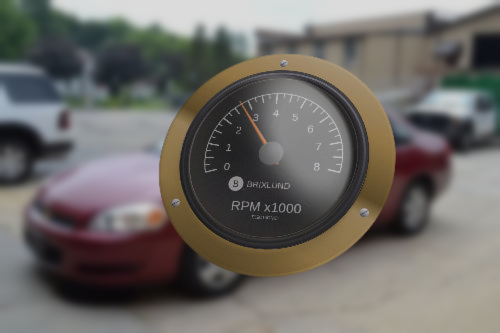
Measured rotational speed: 2750 rpm
